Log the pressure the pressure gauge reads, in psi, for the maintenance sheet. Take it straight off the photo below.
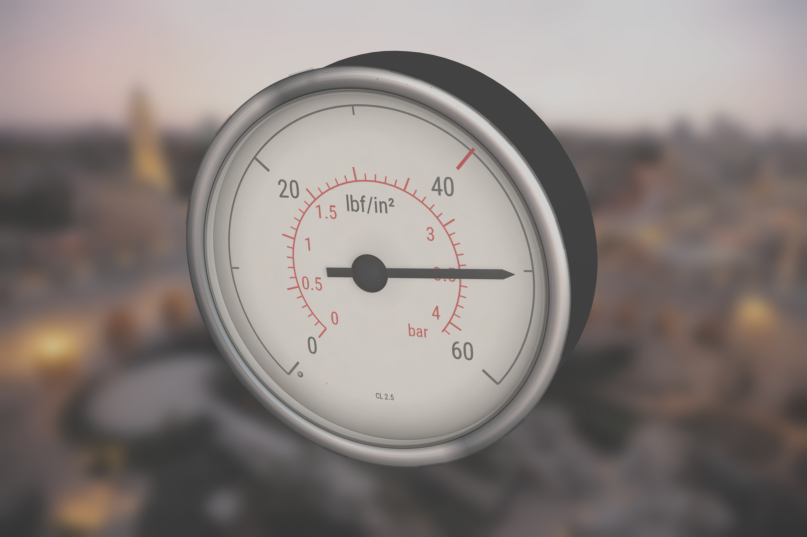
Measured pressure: 50 psi
